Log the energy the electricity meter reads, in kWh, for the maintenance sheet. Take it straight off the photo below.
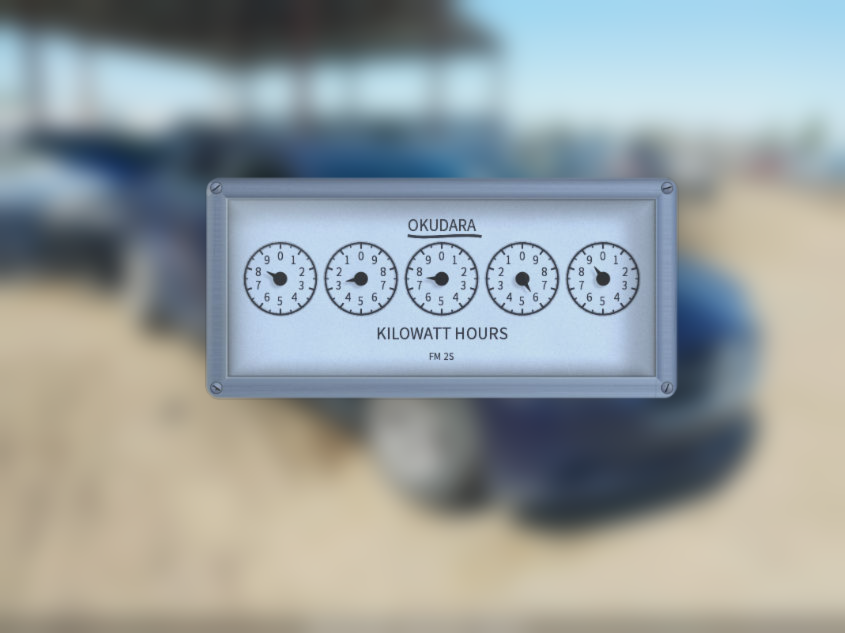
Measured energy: 82759 kWh
